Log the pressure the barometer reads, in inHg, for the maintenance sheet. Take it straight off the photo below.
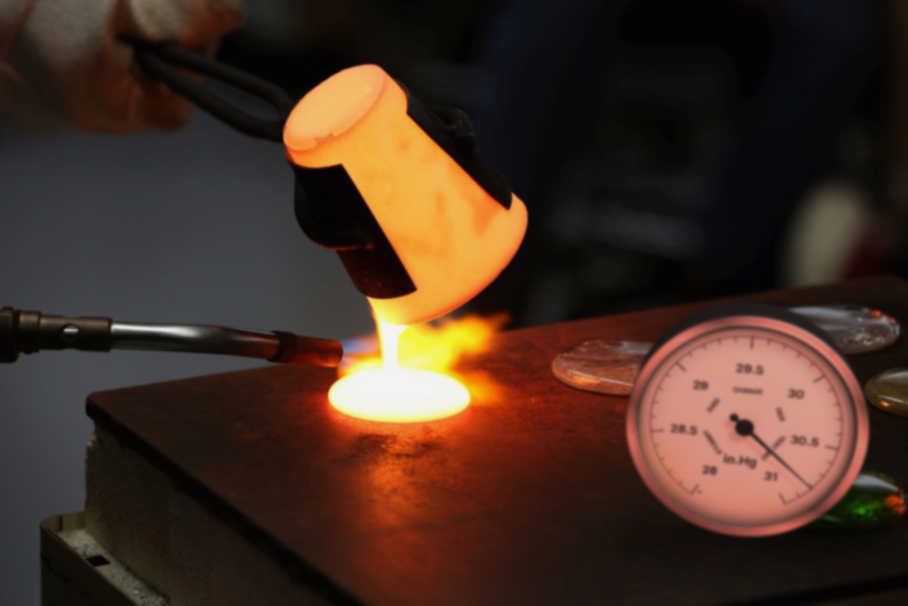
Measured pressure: 30.8 inHg
